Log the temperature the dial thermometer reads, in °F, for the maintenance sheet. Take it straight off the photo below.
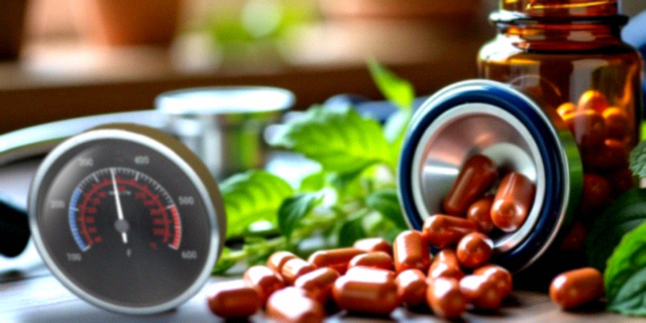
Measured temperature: 350 °F
